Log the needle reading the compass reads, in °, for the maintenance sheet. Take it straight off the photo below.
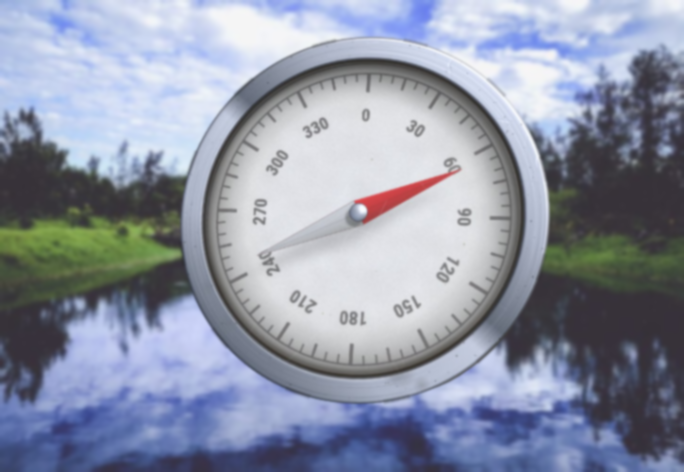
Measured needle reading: 65 °
